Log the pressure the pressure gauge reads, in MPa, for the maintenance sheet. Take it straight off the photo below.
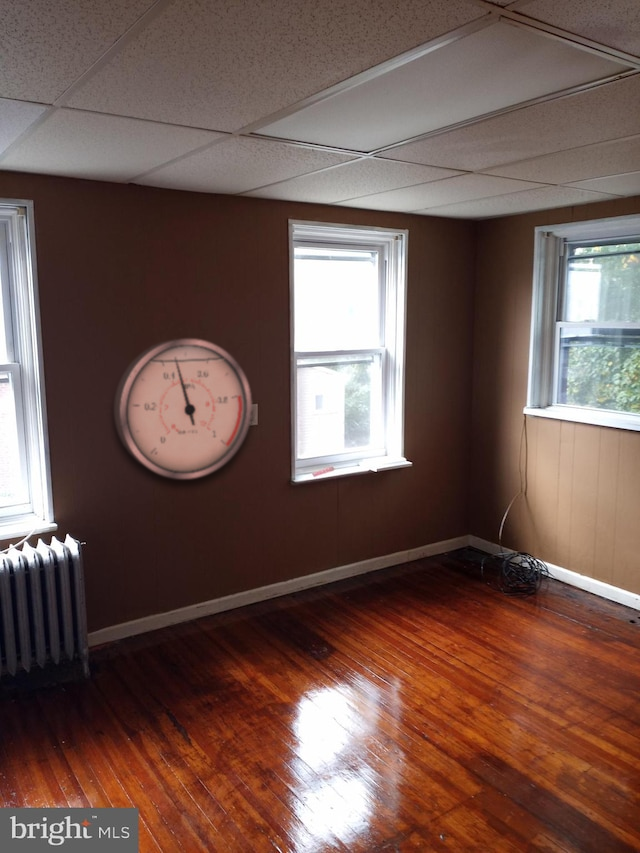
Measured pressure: 0.45 MPa
